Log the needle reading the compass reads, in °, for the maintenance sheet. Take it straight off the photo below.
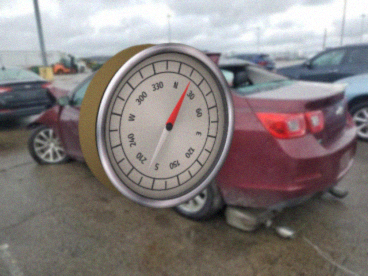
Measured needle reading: 15 °
